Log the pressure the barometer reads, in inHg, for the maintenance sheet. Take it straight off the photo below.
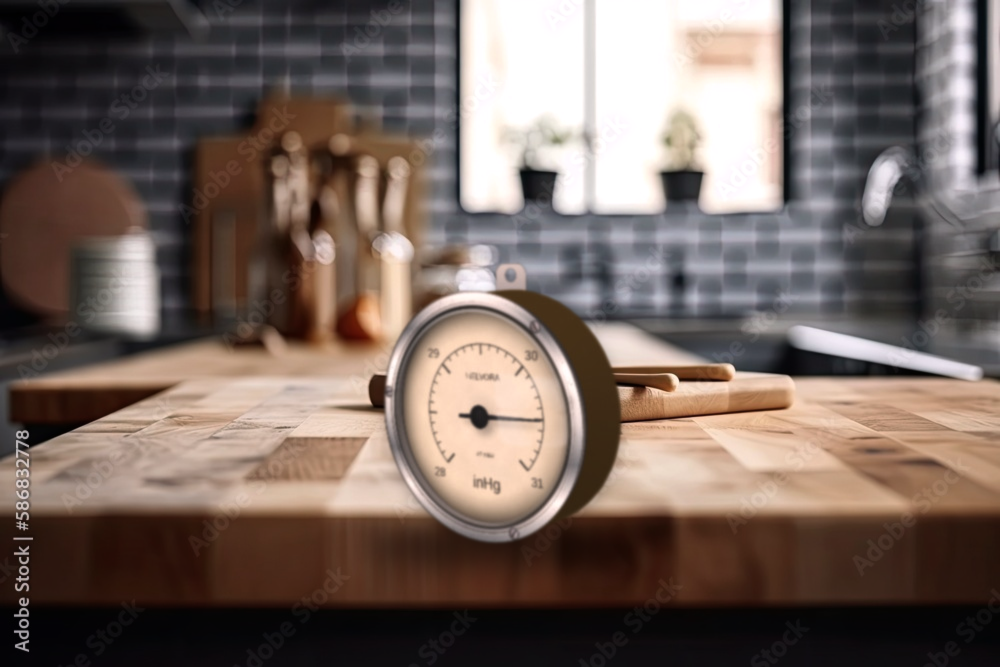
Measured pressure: 30.5 inHg
